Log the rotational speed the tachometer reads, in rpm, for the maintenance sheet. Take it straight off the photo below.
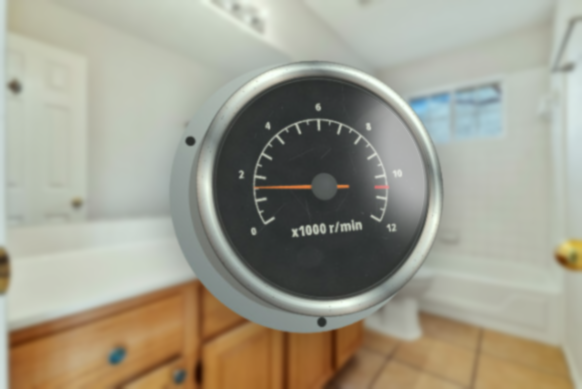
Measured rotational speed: 1500 rpm
